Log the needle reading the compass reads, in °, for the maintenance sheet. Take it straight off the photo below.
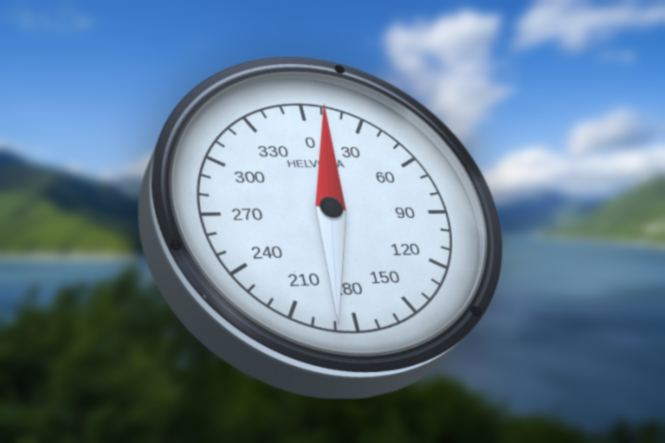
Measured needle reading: 10 °
